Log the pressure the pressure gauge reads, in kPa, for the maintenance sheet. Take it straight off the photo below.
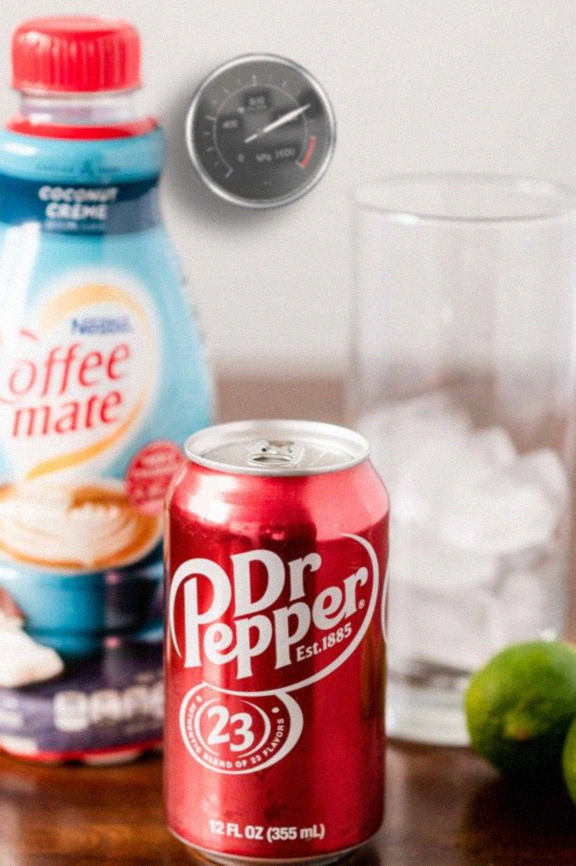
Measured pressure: 1200 kPa
